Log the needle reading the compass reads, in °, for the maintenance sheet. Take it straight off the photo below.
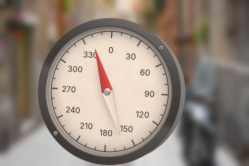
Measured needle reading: 340 °
